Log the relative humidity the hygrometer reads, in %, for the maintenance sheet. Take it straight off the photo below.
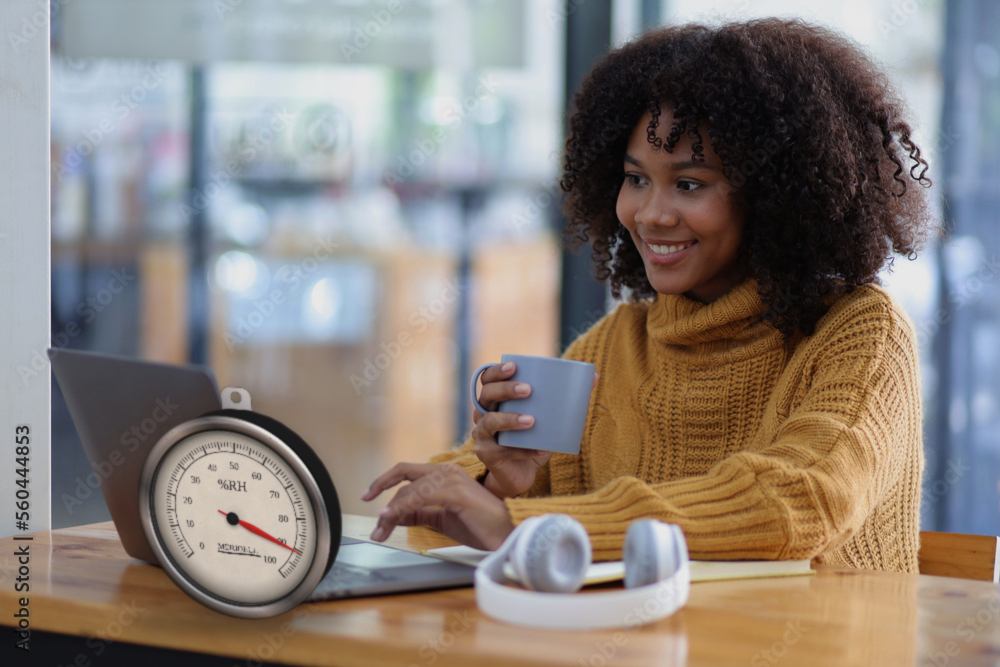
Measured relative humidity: 90 %
